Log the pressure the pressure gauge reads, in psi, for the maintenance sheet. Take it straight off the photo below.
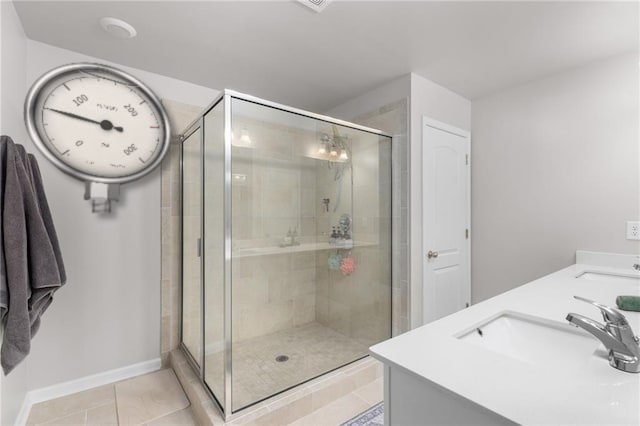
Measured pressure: 60 psi
